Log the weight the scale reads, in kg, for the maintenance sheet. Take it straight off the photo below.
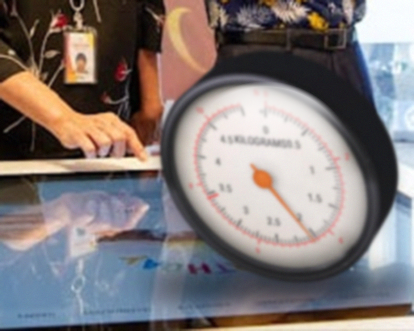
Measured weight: 2 kg
